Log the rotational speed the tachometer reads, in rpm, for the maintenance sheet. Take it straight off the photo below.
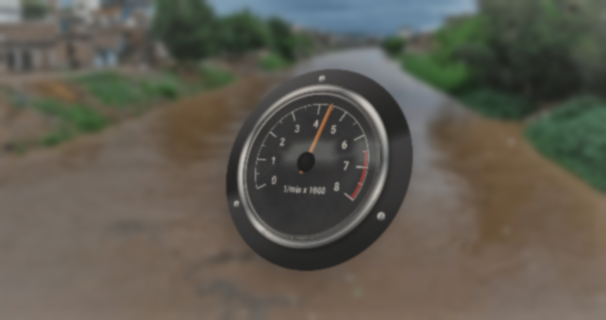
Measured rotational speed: 4500 rpm
